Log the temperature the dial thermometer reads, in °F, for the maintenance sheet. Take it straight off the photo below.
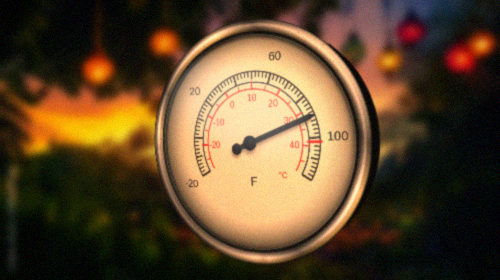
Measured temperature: 90 °F
